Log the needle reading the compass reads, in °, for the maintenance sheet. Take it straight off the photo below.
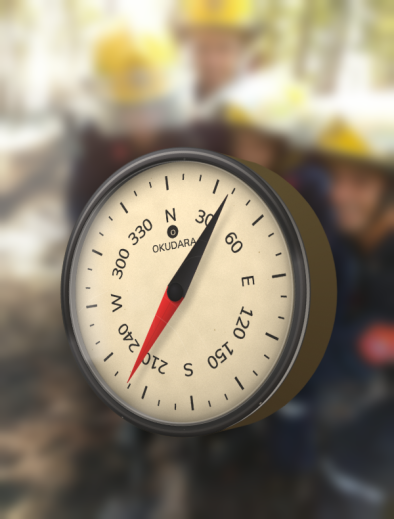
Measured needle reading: 220 °
